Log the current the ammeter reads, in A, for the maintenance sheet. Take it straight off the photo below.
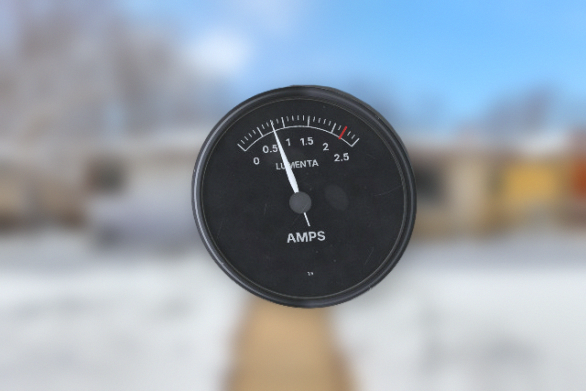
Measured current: 0.8 A
